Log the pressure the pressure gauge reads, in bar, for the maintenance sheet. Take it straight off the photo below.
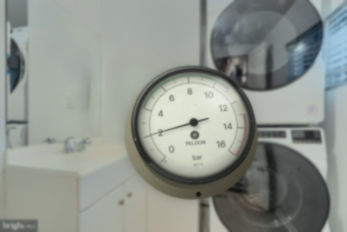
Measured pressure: 2 bar
